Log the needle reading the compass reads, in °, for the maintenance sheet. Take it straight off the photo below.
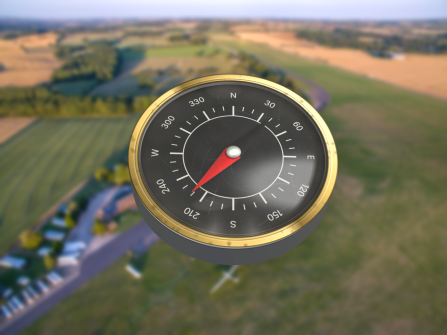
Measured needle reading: 220 °
